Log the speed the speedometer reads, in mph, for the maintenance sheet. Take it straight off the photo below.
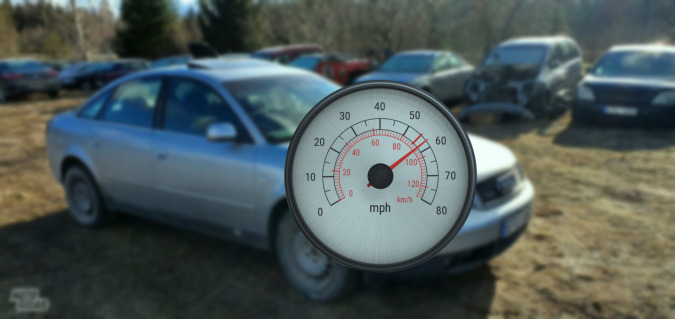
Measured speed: 57.5 mph
